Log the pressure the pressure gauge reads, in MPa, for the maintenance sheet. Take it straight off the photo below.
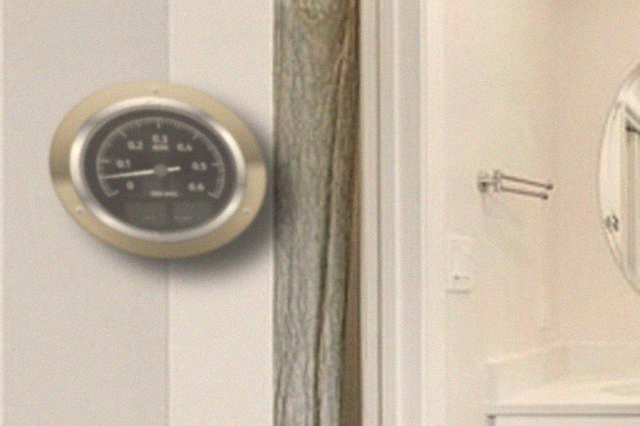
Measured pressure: 0.05 MPa
